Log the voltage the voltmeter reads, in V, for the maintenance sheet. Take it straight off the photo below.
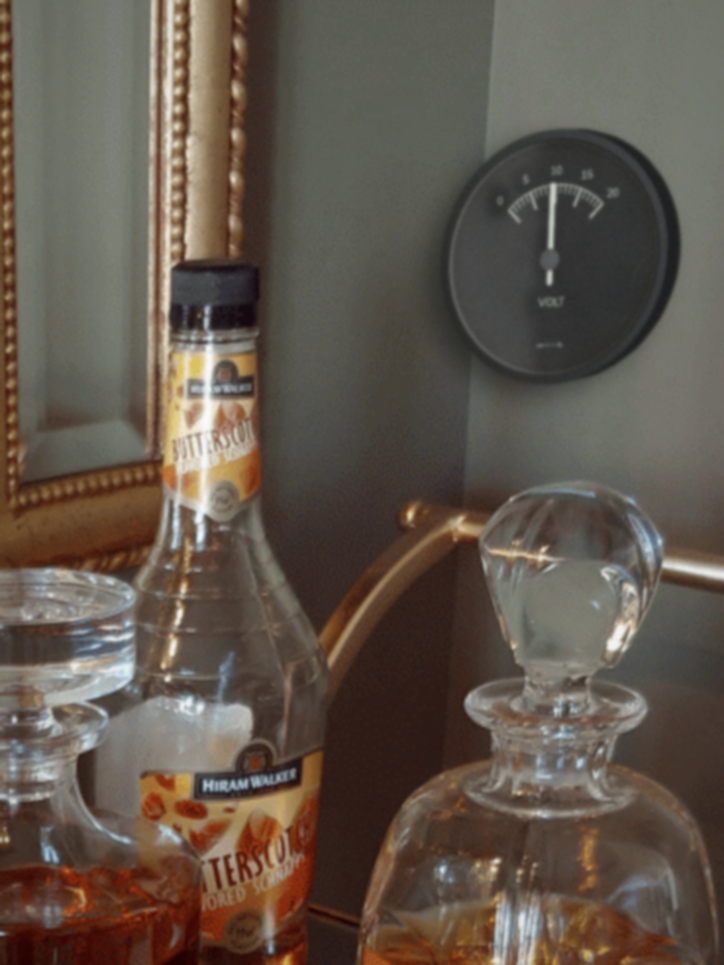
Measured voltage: 10 V
